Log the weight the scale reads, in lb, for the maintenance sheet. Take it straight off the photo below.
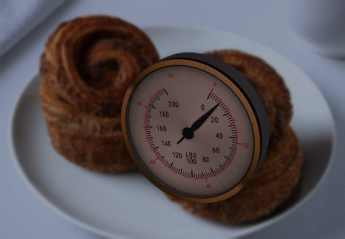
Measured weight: 10 lb
